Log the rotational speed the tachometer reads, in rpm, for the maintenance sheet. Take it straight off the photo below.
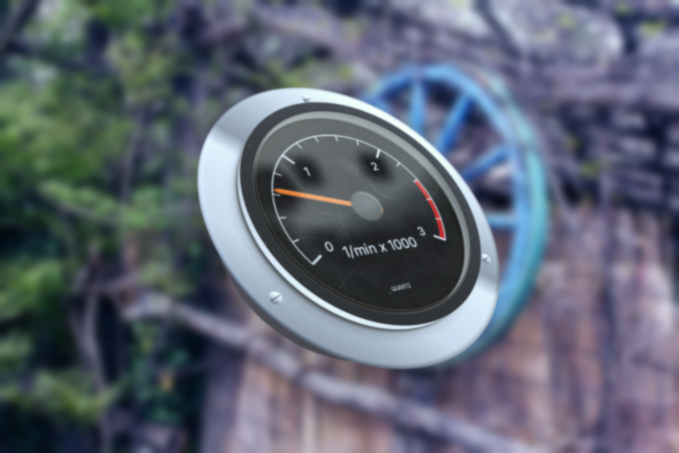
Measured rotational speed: 600 rpm
